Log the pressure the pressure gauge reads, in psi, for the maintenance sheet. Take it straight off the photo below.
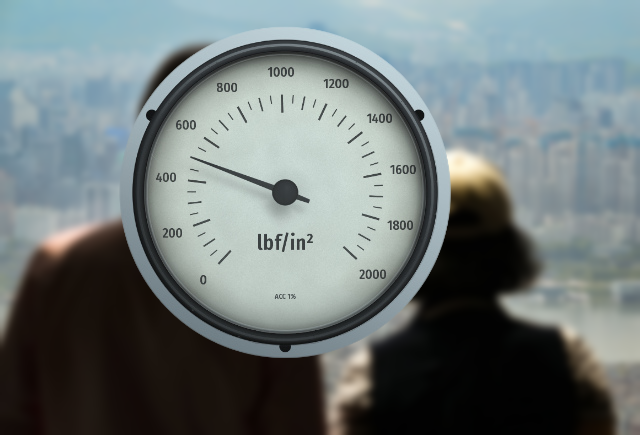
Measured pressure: 500 psi
